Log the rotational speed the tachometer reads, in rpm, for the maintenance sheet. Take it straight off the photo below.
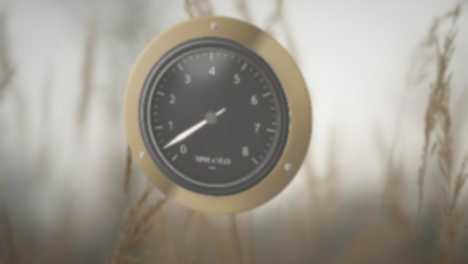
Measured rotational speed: 400 rpm
